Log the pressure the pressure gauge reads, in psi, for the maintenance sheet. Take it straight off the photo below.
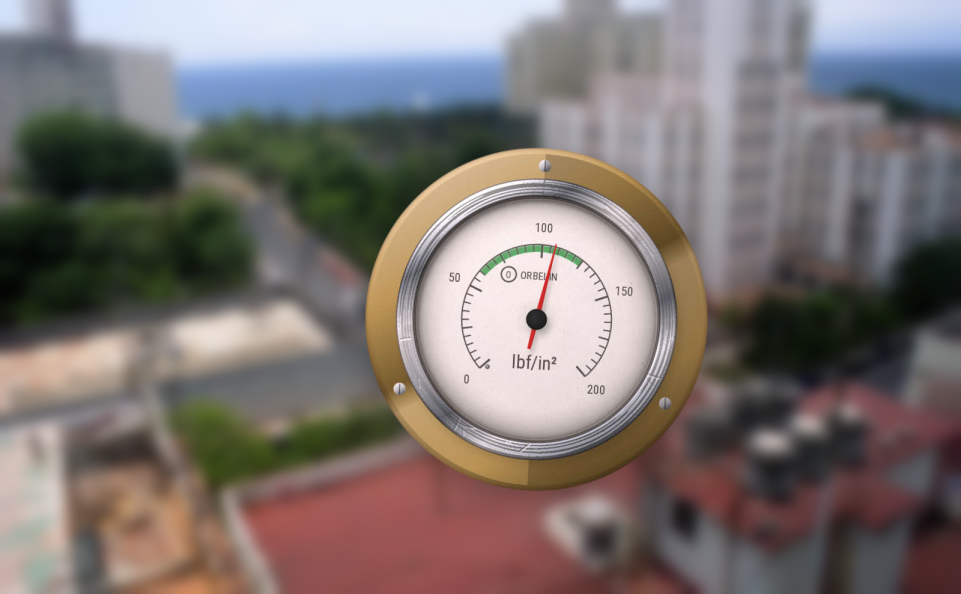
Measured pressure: 107.5 psi
